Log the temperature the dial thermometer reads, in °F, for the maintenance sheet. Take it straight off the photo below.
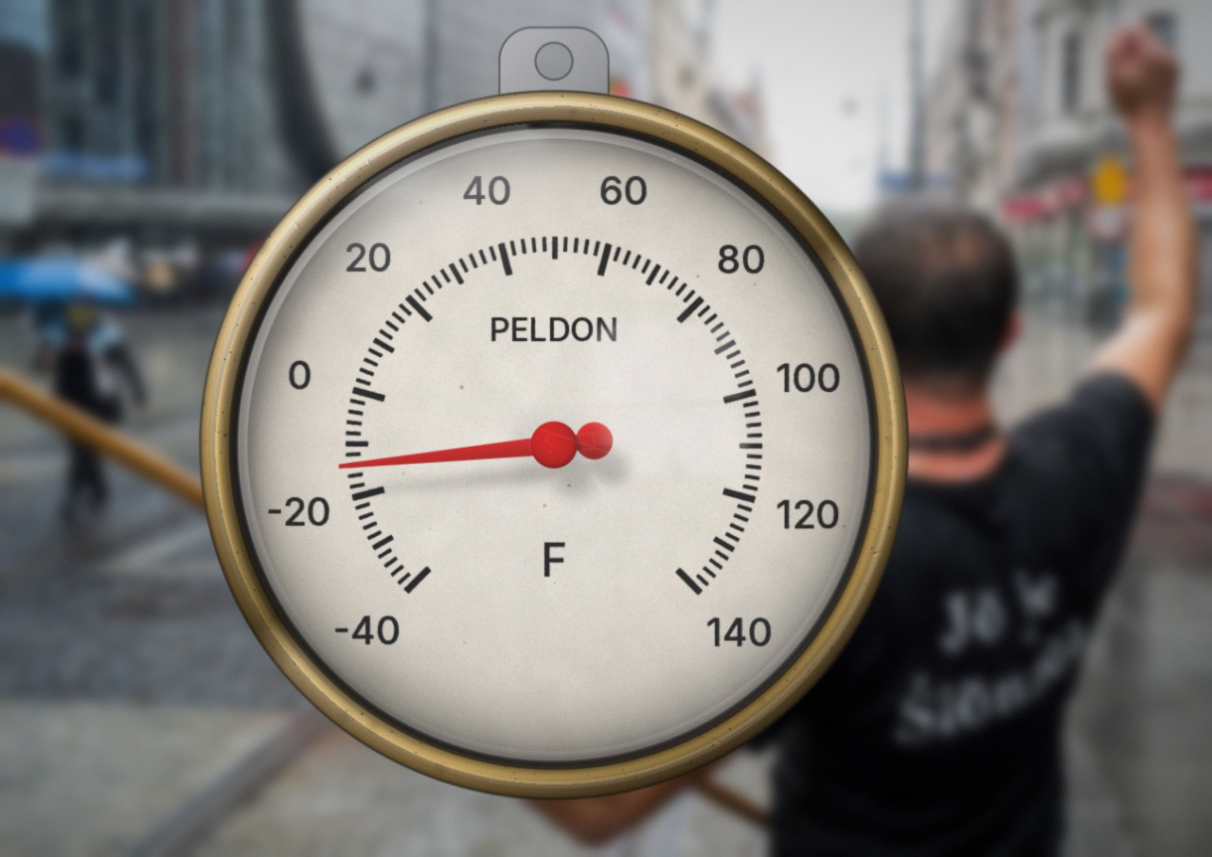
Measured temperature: -14 °F
